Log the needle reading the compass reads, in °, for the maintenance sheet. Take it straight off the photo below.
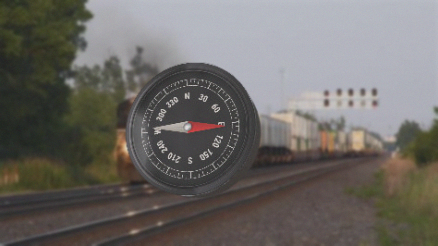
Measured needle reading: 95 °
